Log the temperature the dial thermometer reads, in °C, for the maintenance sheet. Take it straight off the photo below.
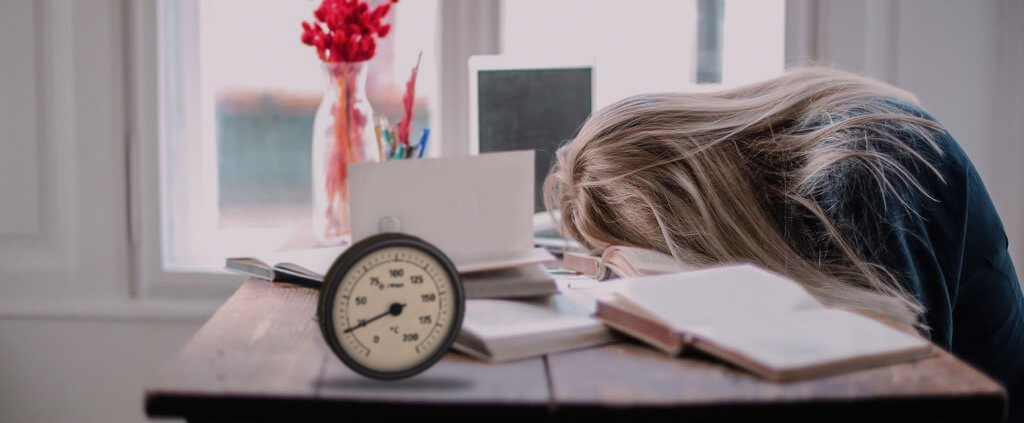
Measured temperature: 25 °C
